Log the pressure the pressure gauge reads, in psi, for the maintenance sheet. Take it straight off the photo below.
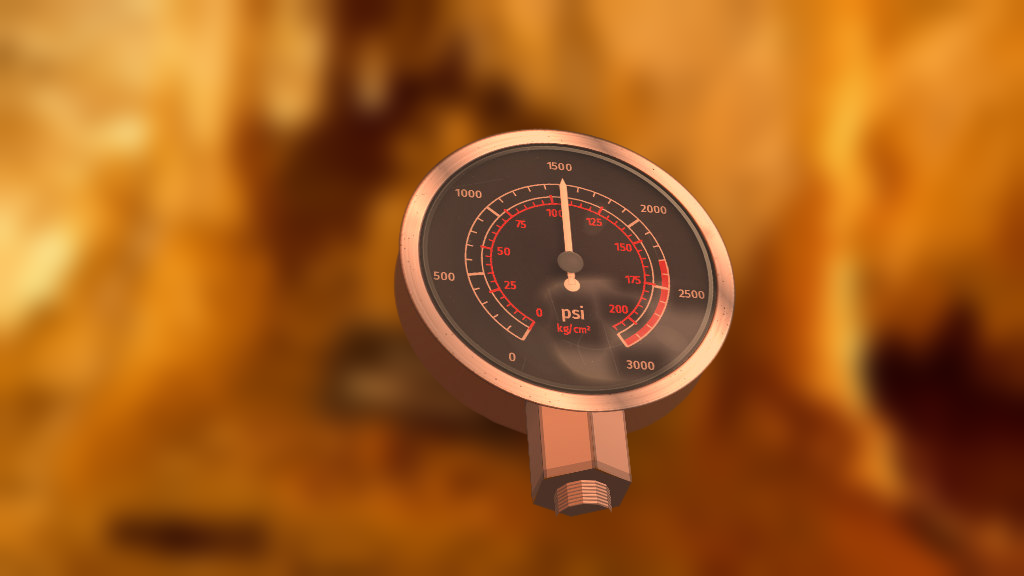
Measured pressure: 1500 psi
